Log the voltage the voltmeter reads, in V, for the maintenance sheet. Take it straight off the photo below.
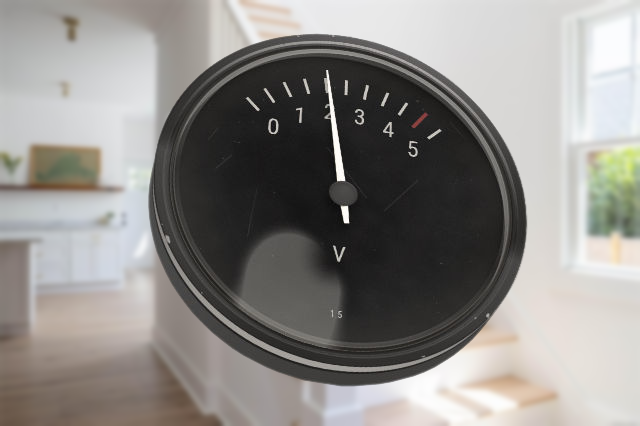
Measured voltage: 2 V
